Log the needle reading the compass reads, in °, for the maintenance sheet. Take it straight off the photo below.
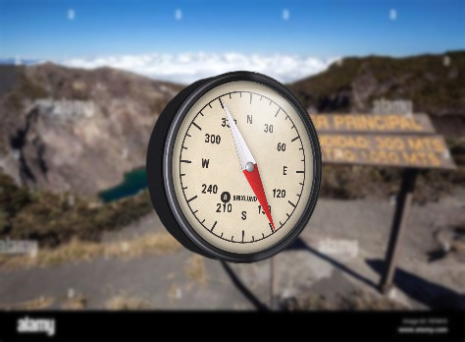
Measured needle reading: 150 °
